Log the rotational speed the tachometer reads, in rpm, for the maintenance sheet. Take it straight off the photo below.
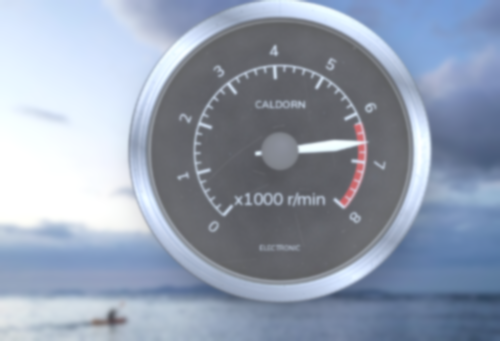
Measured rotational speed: 6600 rpm
